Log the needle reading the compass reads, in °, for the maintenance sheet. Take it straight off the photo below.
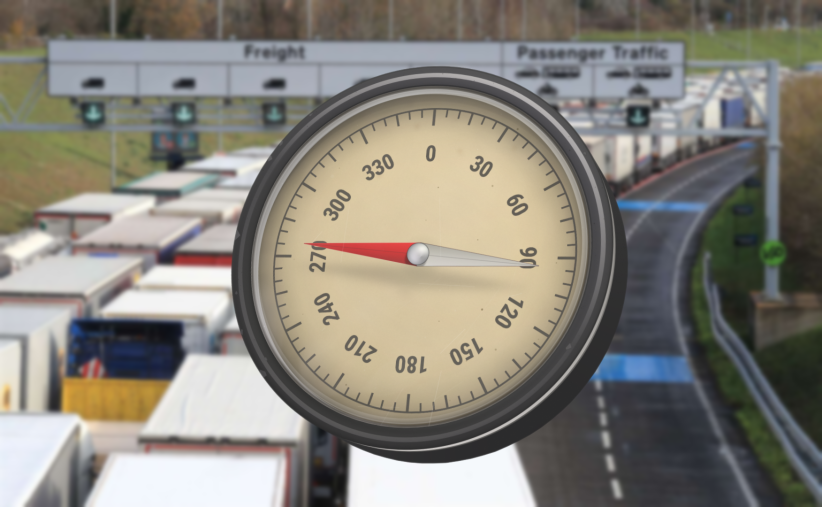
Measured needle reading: 275 °
